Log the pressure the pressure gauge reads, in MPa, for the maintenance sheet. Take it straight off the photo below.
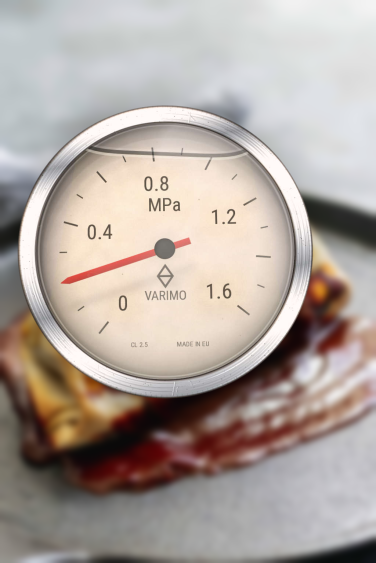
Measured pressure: 0.2 MPa
